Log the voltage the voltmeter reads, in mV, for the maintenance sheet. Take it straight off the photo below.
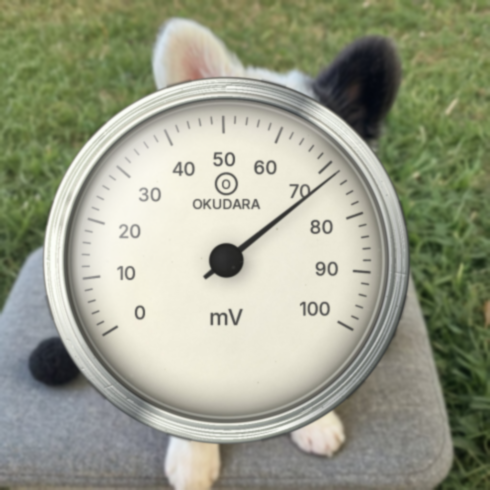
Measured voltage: 72 mV
